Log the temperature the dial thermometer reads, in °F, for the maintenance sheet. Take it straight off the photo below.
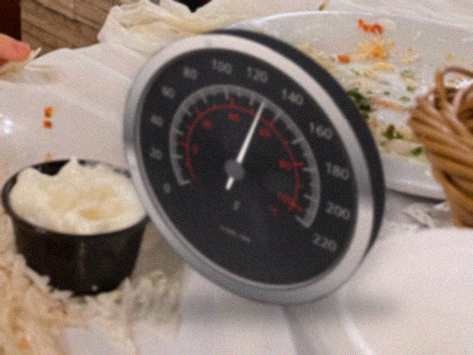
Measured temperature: 130 °F
